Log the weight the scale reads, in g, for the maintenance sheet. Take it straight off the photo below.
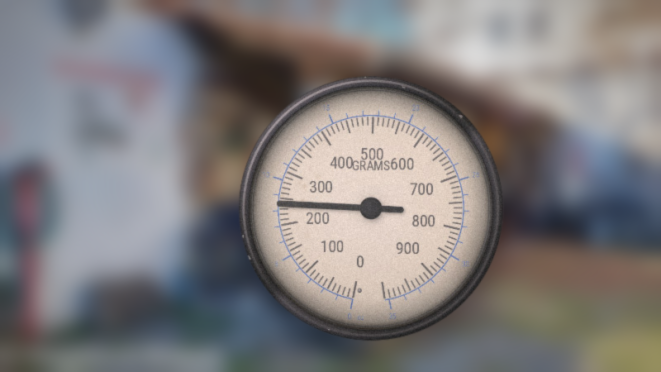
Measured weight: 240 g
